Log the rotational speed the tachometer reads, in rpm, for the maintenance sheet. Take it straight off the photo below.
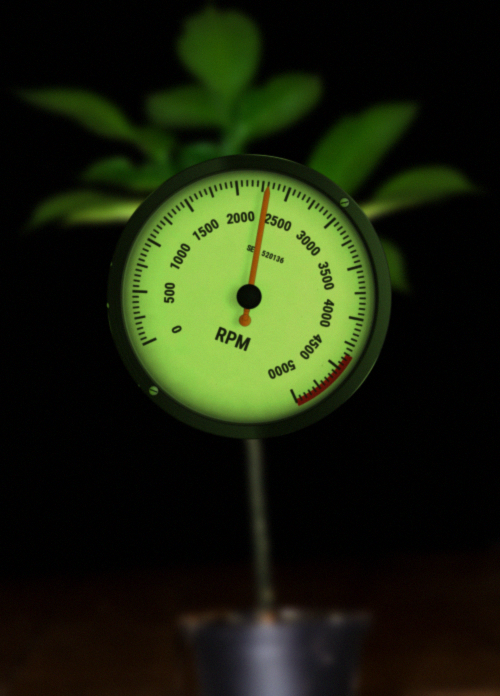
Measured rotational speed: 2300 rpm
